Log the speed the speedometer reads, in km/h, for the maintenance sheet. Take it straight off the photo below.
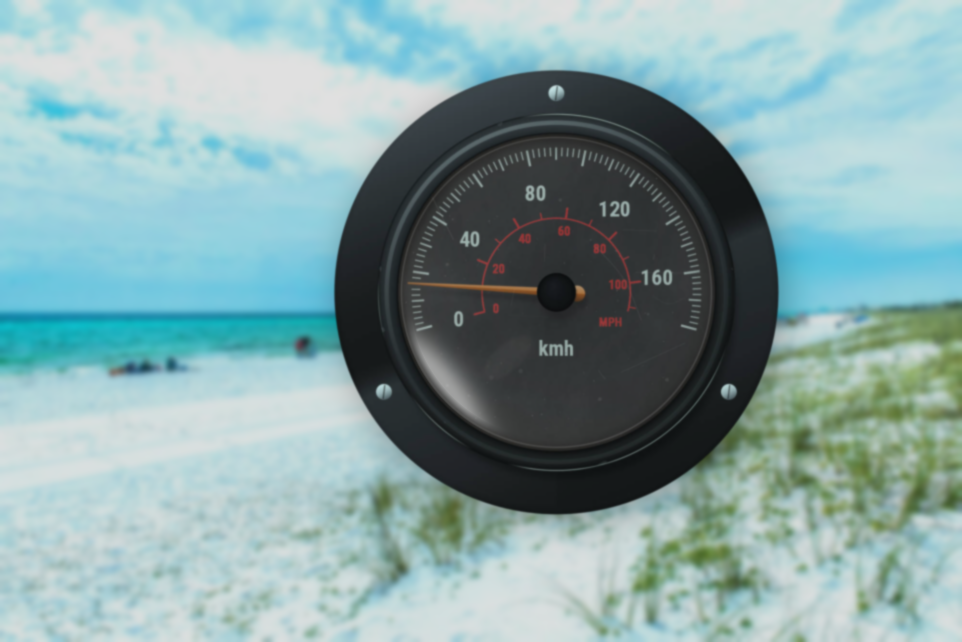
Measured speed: 16 km/h
